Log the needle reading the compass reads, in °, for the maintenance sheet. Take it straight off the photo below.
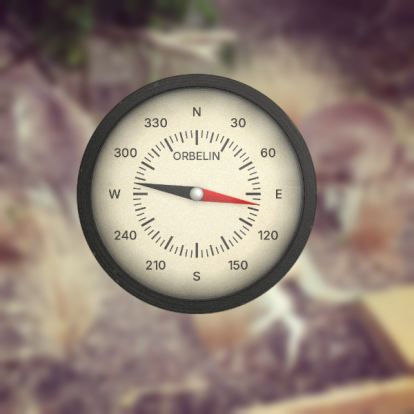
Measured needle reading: 100 °
